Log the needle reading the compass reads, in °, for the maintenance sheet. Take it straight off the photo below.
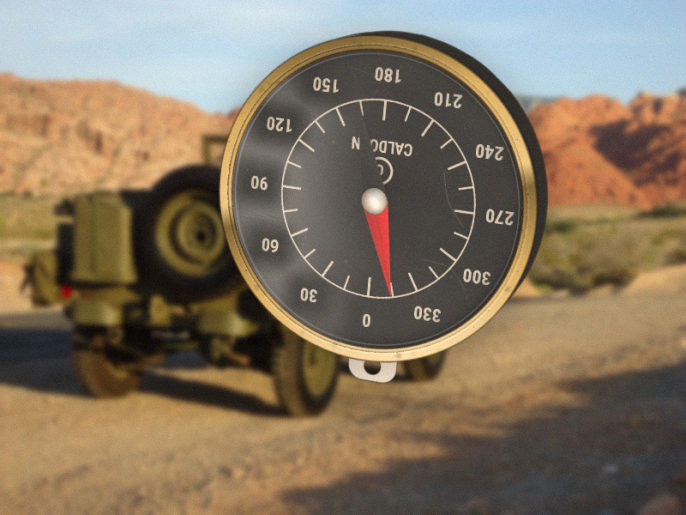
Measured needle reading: 345 °
